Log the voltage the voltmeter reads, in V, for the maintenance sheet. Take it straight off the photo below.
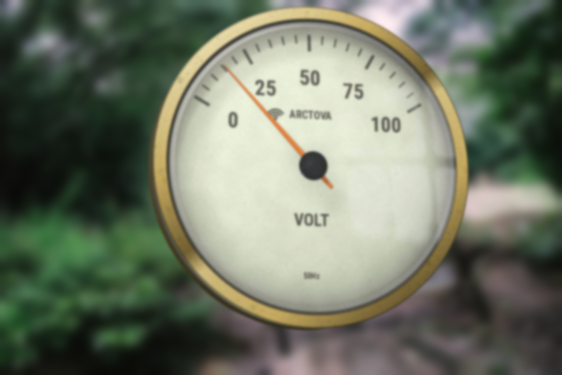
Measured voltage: 15 V
